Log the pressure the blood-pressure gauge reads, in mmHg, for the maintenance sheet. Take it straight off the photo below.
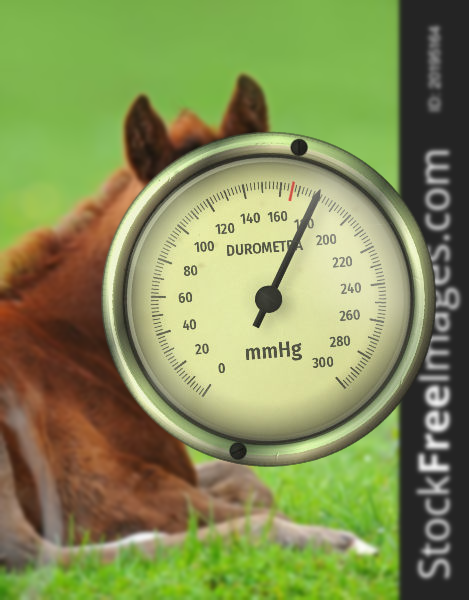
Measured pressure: 180 mmHg
